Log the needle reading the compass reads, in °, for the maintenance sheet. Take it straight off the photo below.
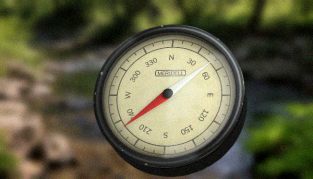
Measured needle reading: 230 °
